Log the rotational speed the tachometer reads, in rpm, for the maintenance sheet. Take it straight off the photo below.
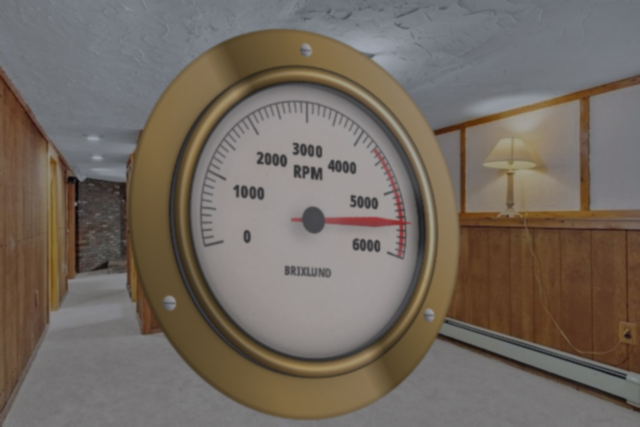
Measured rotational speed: 5500 rpm
